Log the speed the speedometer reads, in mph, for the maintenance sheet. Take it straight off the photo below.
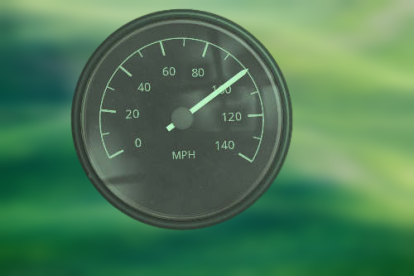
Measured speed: 100 mph
